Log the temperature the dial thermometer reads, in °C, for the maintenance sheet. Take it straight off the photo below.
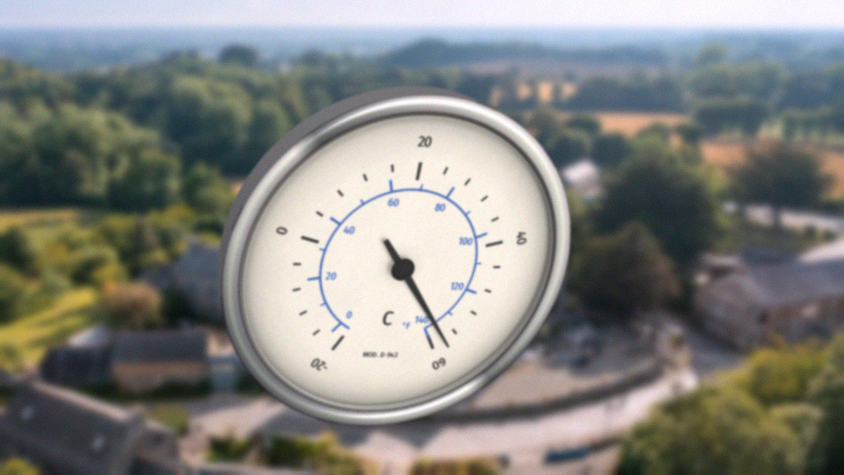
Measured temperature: 58 °C
